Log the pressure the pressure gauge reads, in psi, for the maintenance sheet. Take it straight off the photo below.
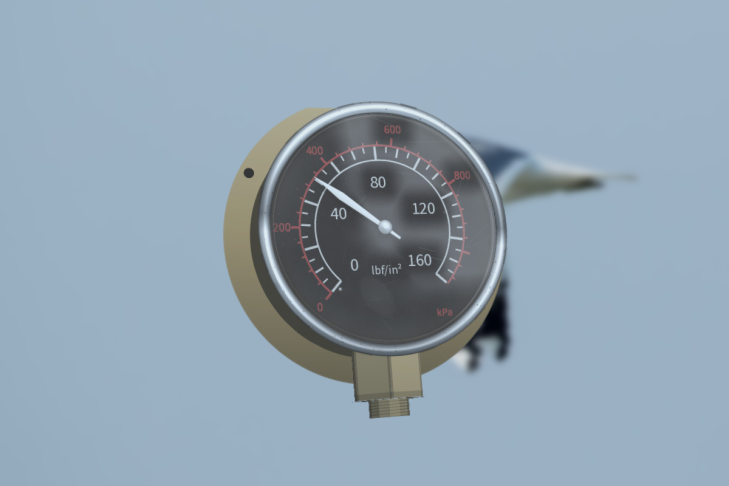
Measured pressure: 50 psi
